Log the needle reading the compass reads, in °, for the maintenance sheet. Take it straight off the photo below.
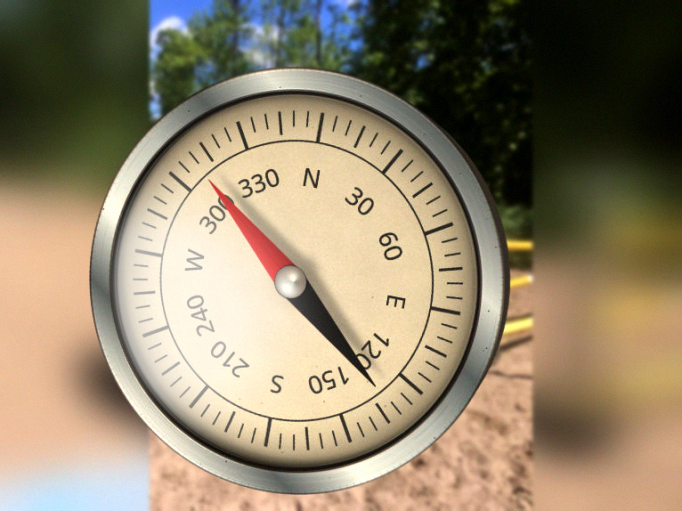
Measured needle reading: 310 °
